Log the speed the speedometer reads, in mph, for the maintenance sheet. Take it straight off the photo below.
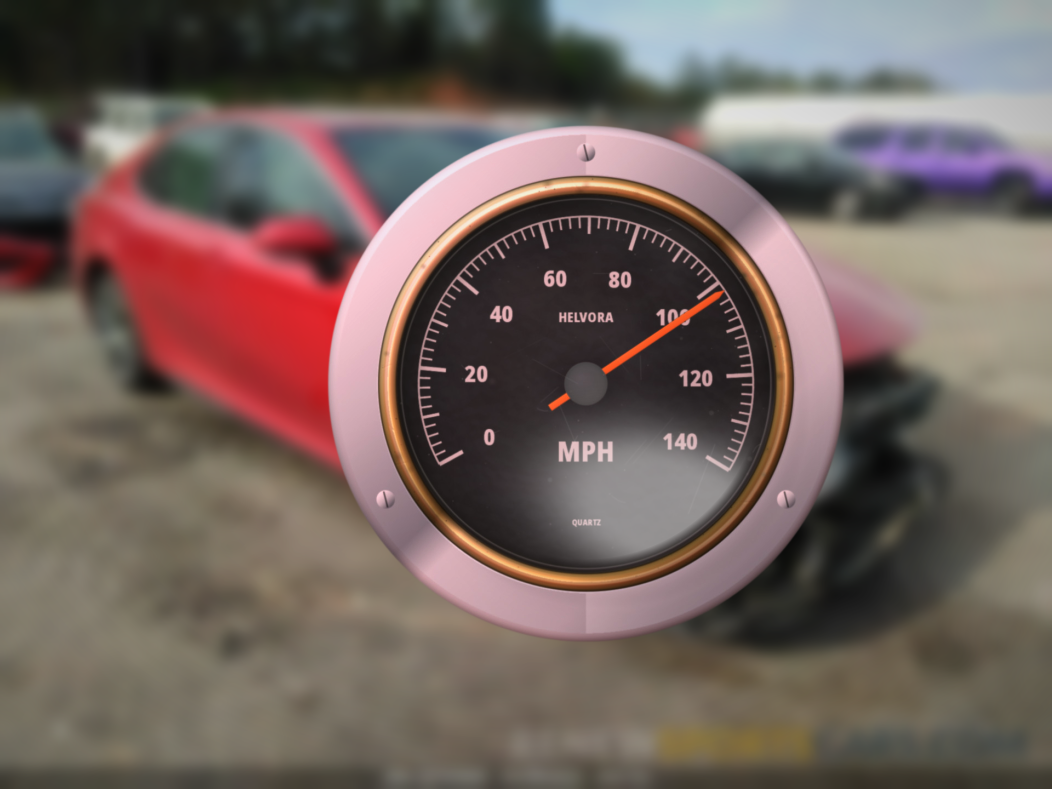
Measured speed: 102 mph
